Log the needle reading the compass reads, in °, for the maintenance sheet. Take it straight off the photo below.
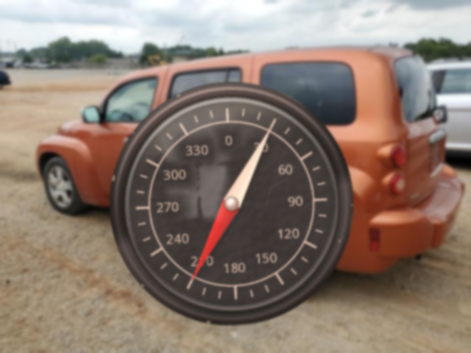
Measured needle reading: 210 °
